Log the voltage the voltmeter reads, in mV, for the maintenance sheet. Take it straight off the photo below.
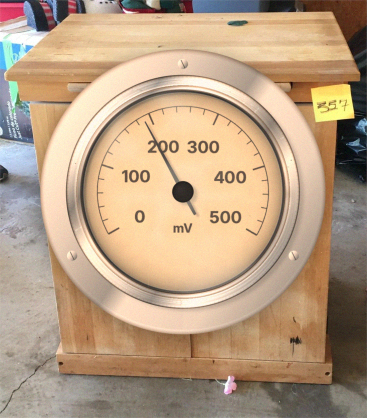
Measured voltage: 190 mV
